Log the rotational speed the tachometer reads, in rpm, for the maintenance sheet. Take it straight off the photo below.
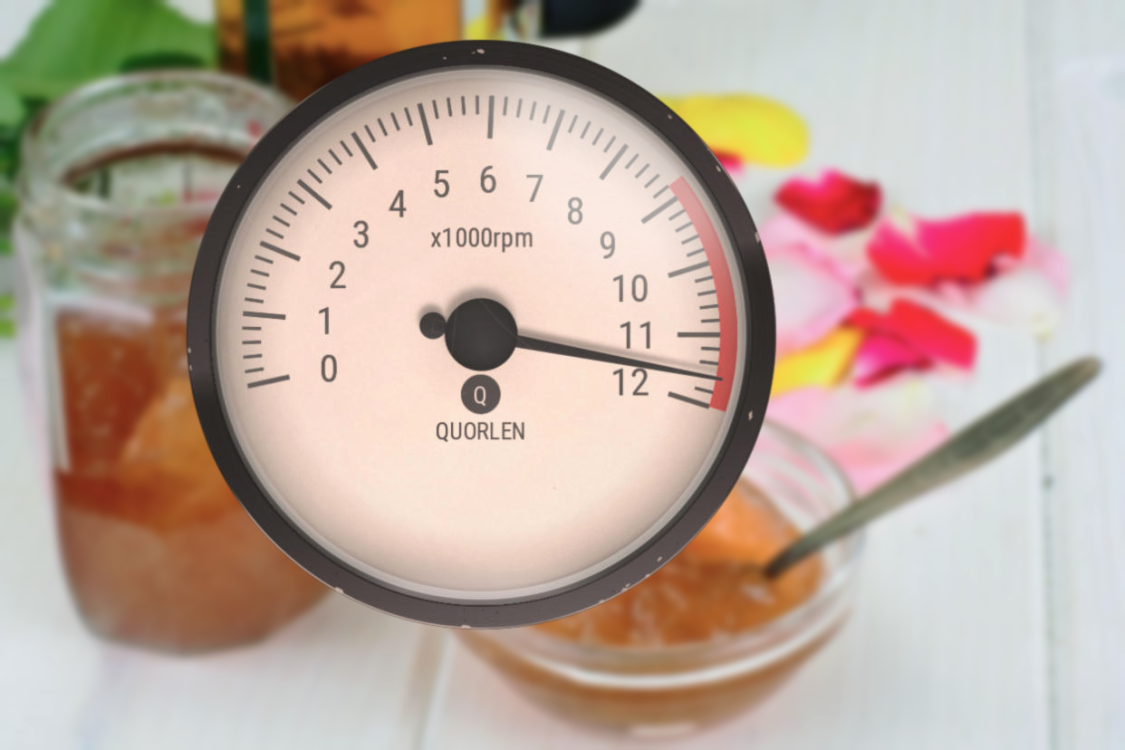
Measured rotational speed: 11600 rpm
